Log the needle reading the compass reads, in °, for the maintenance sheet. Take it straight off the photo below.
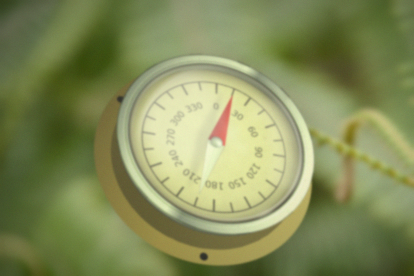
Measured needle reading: 15 °
